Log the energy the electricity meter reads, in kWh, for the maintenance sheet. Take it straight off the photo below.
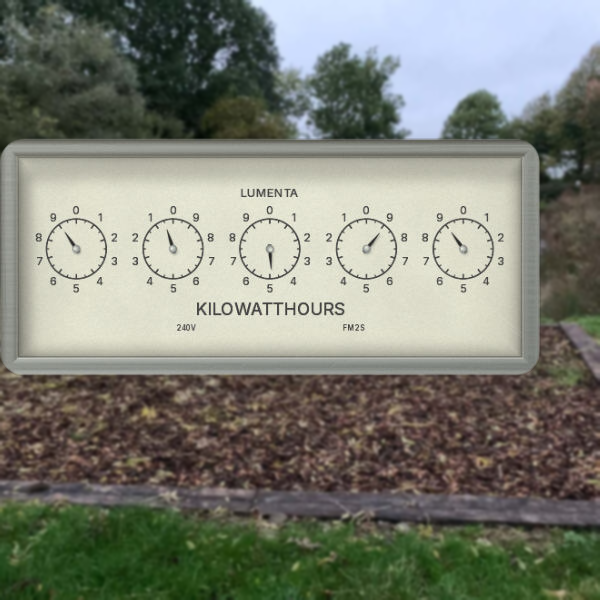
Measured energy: 90489 kWh
